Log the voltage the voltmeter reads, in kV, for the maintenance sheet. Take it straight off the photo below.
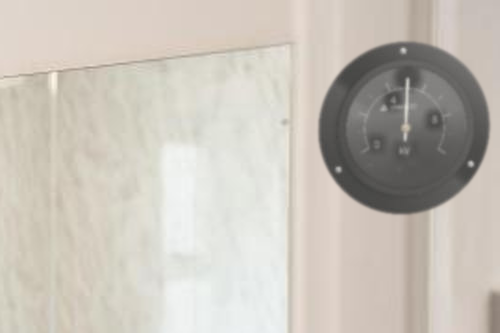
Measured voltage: 5 kV
